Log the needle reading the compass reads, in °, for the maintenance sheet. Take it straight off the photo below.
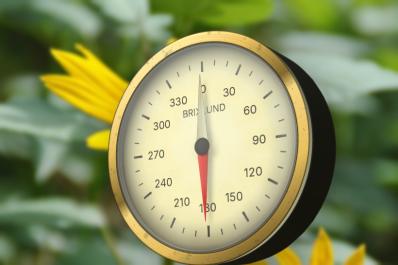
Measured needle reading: 180 °
